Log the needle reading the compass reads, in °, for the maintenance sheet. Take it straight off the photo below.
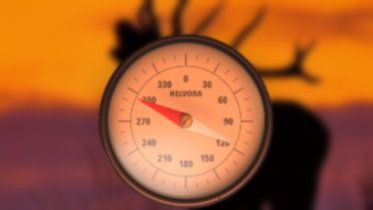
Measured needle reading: 295 °
